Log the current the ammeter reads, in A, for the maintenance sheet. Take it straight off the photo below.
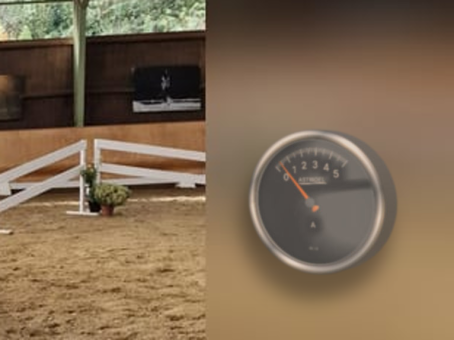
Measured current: 0.5 A
